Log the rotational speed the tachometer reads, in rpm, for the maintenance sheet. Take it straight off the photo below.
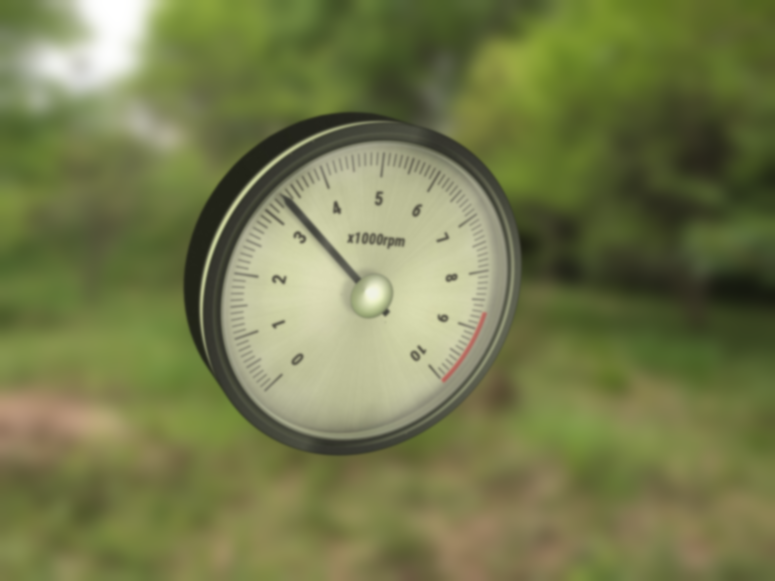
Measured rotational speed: 3300 rpm
